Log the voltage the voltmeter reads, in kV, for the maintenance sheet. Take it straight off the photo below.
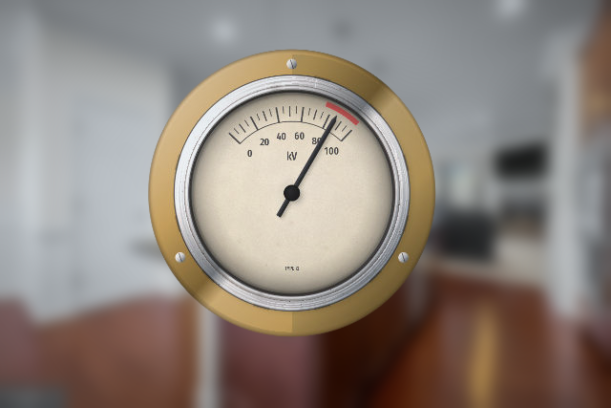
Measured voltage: 85 kV
